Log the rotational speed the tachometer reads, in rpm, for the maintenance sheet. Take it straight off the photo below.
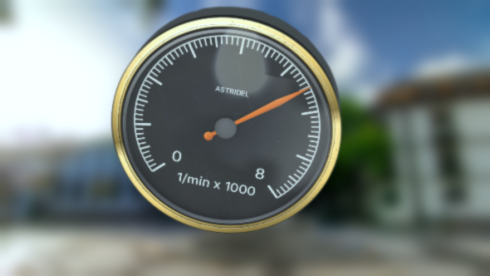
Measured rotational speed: 5500 rpm
